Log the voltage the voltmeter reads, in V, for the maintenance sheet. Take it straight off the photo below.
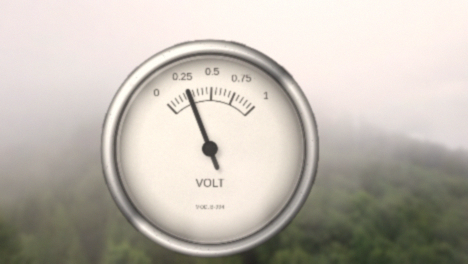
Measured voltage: 0.25 V
